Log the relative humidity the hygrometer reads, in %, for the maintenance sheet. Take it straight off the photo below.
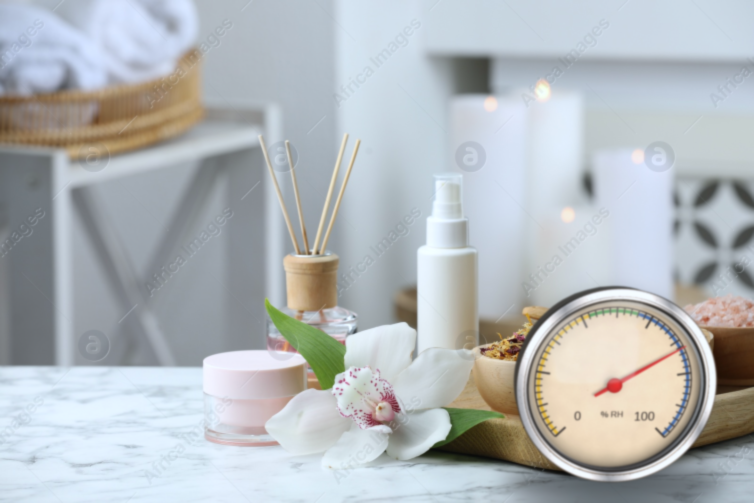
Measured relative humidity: 72 %
